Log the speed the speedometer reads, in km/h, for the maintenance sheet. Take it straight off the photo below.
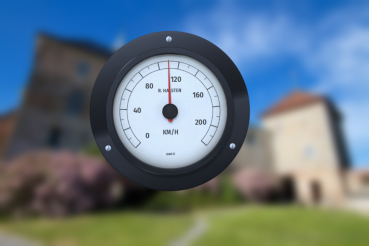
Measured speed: 110 km/h
